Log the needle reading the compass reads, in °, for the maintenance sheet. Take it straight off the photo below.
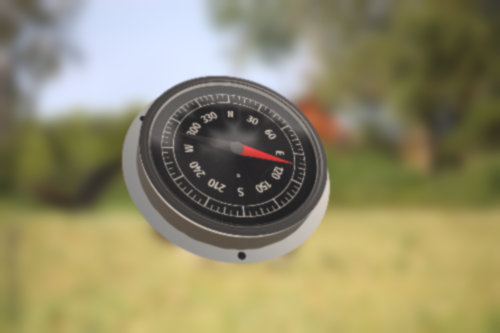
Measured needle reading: 105 °
